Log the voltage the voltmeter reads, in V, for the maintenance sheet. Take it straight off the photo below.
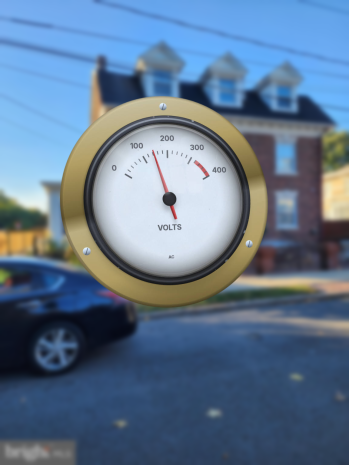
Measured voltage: 140 V
